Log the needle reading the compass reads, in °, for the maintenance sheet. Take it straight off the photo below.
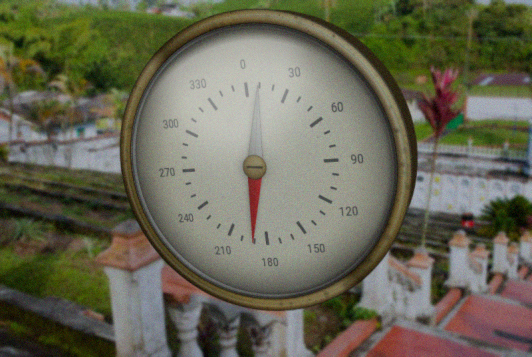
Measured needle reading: 190 °
